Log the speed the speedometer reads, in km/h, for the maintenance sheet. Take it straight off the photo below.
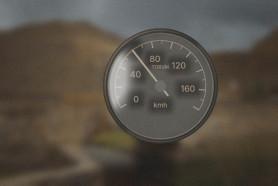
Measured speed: 60 km/h
